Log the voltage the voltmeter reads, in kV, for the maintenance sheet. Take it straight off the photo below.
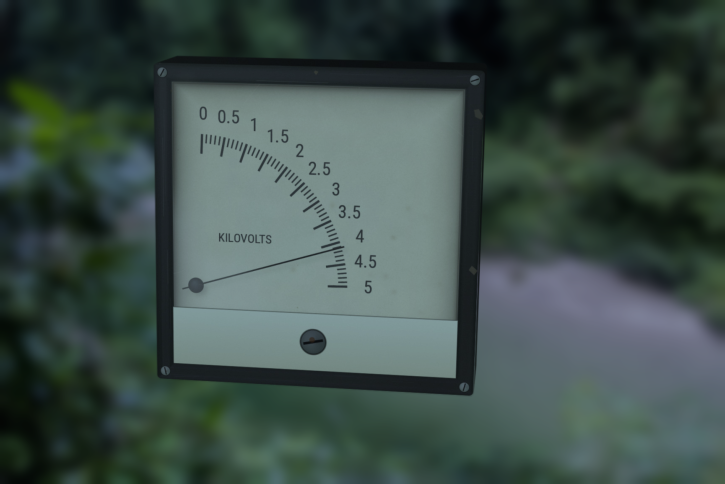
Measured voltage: 4.1 kV
